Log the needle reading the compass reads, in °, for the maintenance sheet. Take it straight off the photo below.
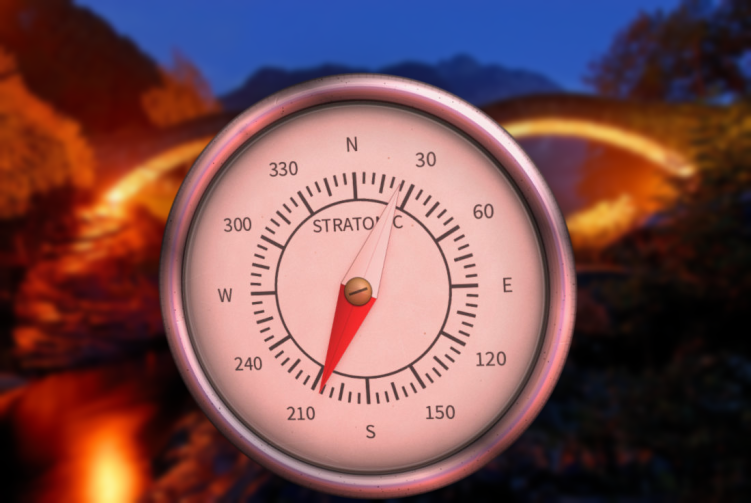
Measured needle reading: 205 °
